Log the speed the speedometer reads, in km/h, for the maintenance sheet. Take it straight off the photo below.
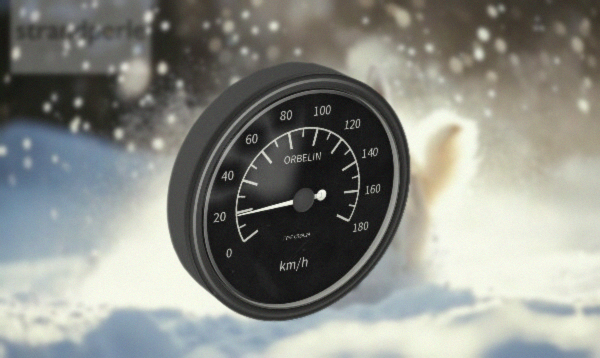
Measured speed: 20 km/h
